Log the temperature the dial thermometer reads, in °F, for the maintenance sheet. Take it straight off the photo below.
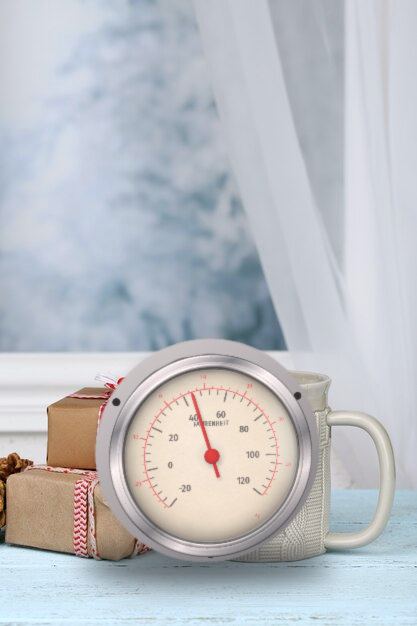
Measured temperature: 44 °F
